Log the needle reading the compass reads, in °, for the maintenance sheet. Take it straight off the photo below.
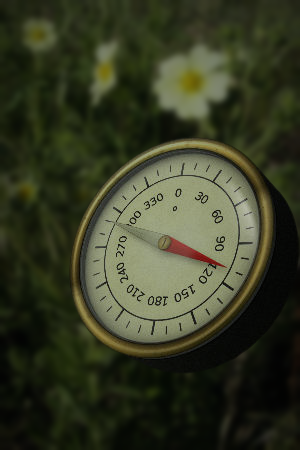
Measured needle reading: 110 °
